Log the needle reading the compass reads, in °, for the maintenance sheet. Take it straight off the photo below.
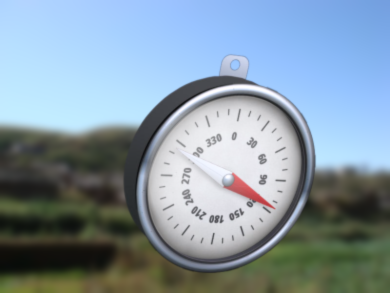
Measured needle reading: 115 °
